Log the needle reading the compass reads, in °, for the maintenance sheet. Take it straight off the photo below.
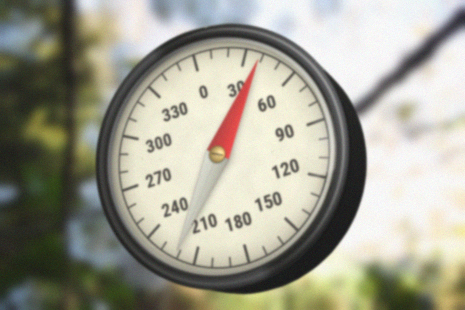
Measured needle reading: 40 °
